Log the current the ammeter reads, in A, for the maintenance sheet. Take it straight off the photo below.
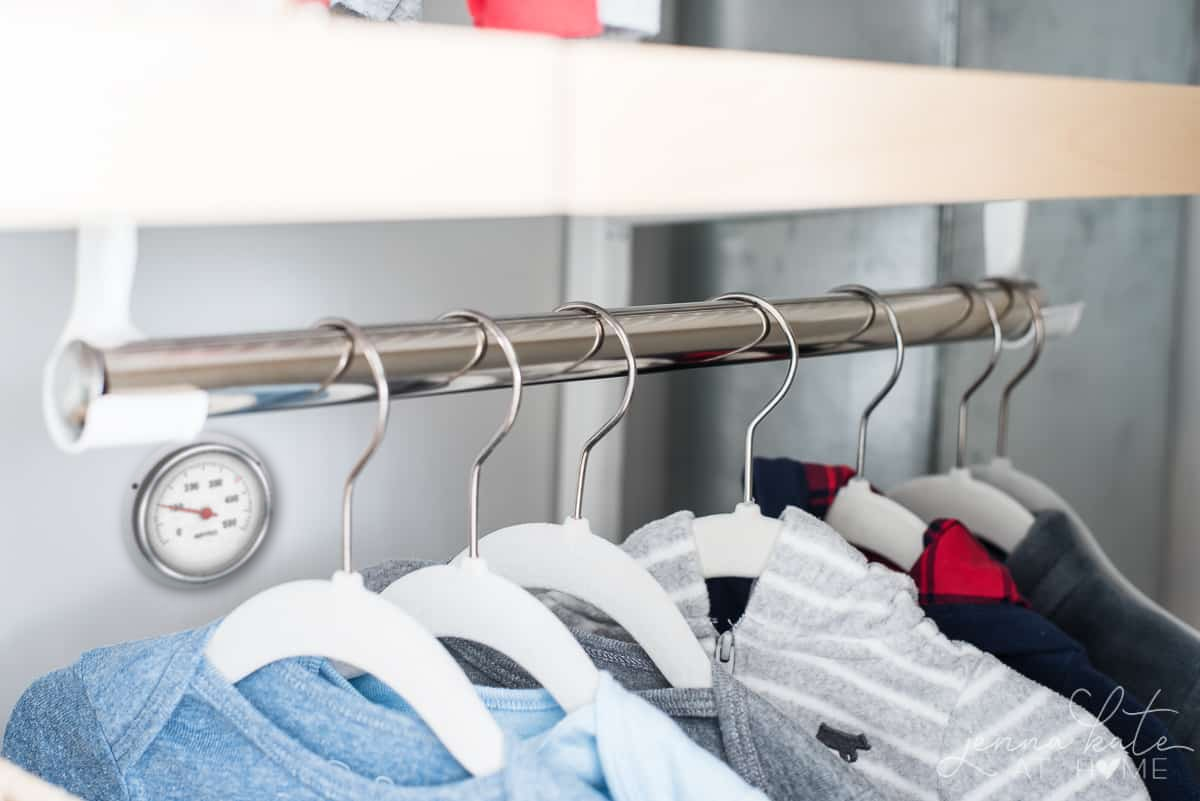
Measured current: 100 A
